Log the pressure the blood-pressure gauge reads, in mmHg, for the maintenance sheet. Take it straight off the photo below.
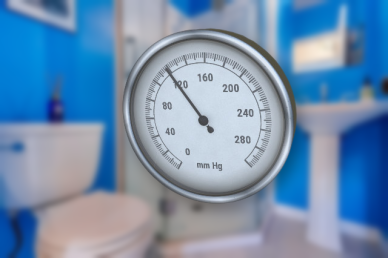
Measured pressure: 120 mmHg
